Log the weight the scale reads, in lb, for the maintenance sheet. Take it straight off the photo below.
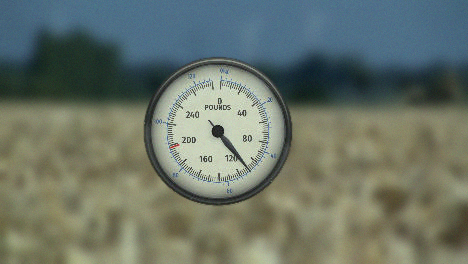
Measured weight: 110 lb
